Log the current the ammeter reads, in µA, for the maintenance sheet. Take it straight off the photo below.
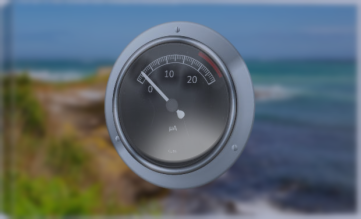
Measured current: 2.5 µA
